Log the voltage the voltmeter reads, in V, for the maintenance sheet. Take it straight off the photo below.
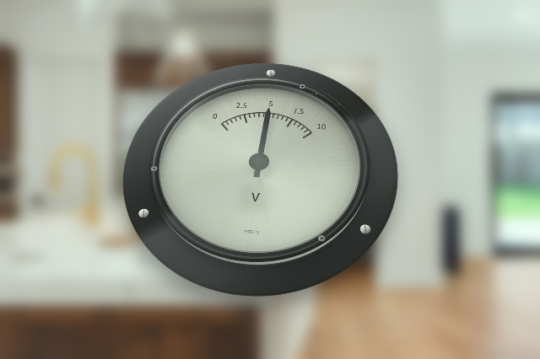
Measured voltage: 5 V
